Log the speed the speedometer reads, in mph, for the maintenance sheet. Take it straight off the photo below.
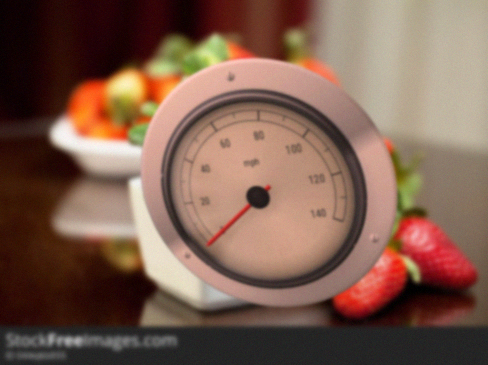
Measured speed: 0 mph
